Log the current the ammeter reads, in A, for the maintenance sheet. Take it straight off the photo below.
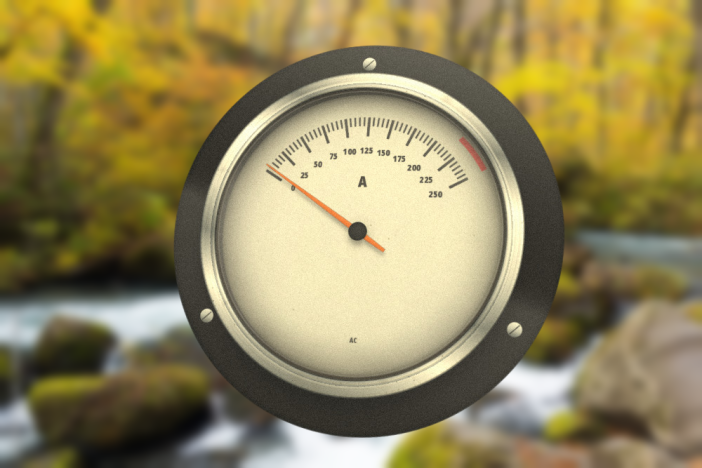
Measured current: 5 A
